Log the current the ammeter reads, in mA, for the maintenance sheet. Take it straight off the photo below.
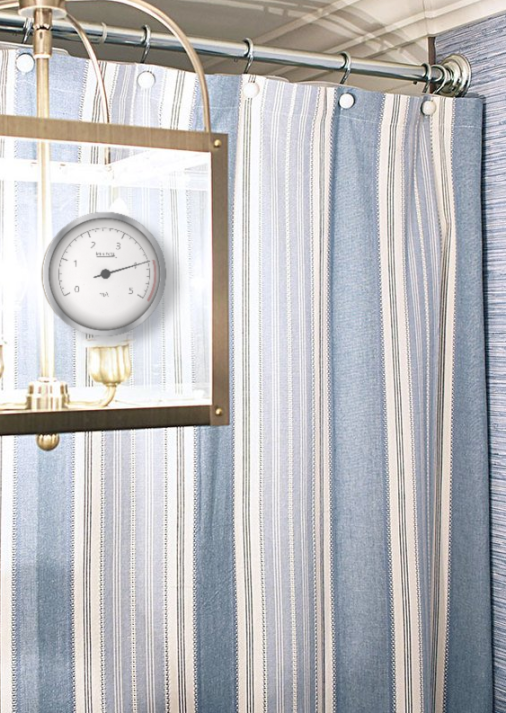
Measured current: 4 mA
